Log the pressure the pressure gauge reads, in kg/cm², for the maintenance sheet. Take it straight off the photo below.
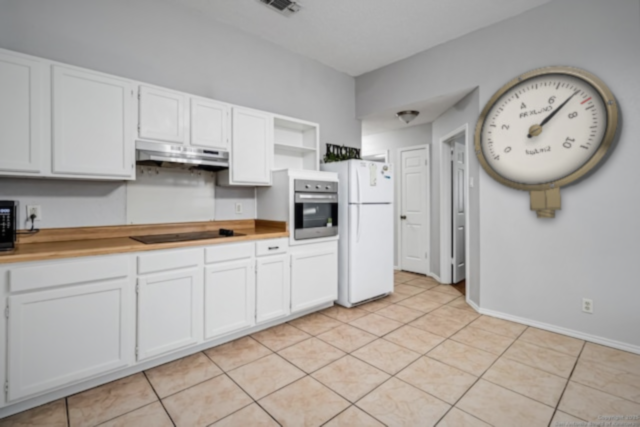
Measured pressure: 7 kg/cm²
